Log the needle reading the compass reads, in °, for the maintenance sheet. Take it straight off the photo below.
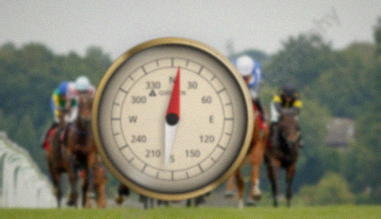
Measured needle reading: 7.5 °
